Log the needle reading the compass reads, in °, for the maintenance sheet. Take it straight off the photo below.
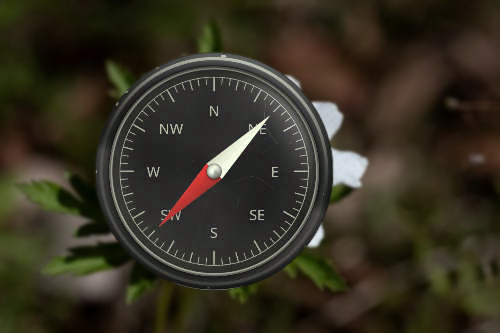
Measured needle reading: 225 °
